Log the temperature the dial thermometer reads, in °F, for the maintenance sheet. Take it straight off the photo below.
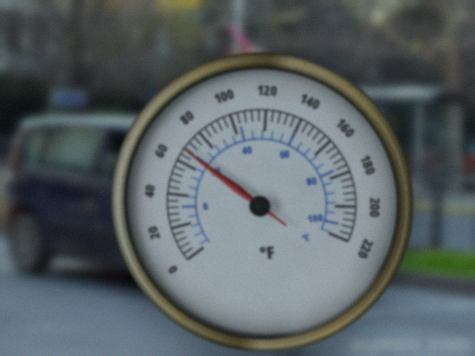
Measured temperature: 68 °F
